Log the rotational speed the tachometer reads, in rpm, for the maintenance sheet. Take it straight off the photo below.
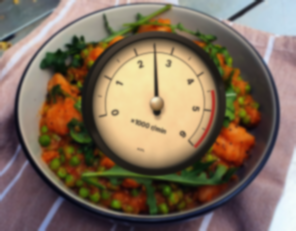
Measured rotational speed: 2500 rpm
